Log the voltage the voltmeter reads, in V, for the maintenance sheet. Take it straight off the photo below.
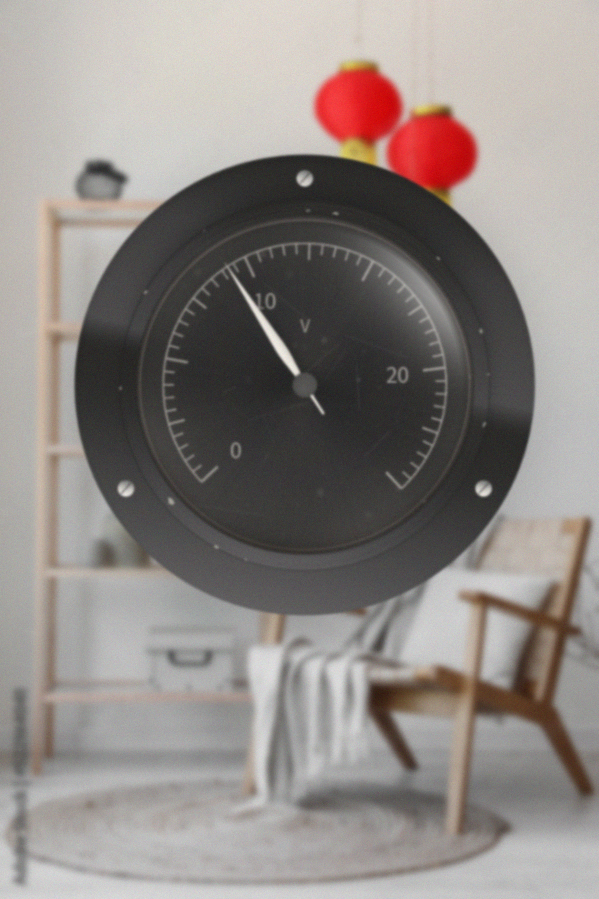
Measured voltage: 9.25 V
